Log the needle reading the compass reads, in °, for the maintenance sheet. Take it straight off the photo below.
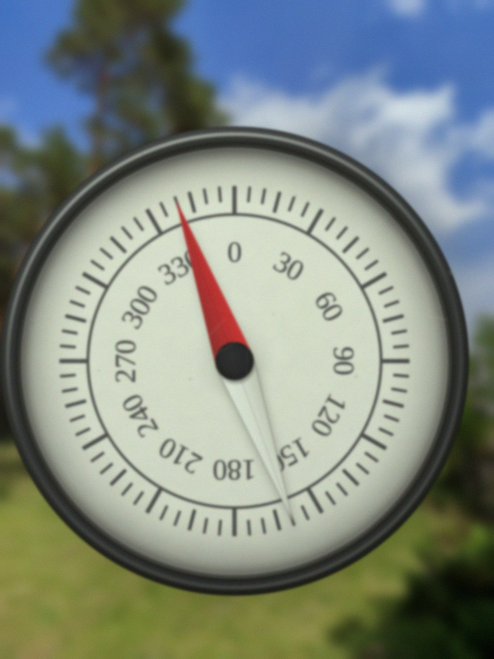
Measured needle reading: 340 °
